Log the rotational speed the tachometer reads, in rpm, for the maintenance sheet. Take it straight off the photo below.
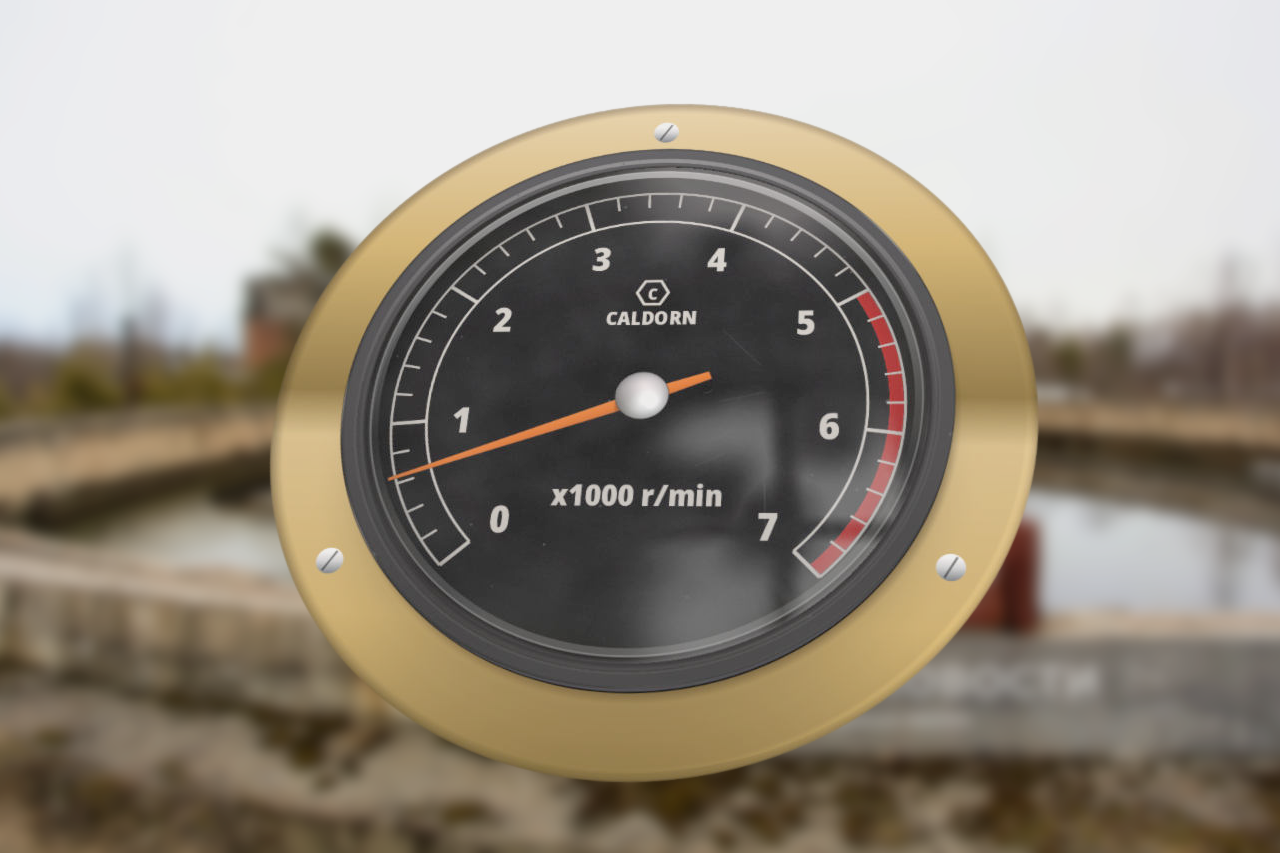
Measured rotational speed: 600 rpm
